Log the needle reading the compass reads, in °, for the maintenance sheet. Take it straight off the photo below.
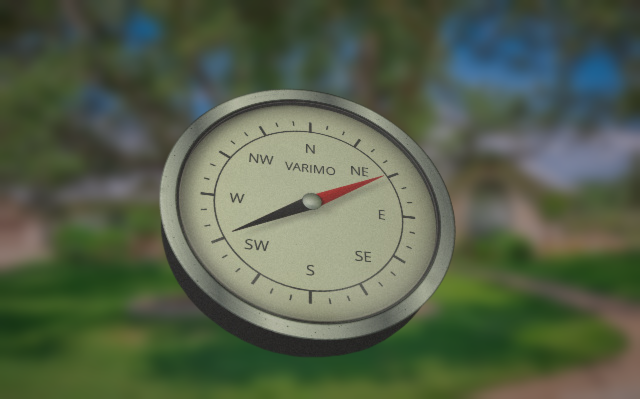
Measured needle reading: 60 °
